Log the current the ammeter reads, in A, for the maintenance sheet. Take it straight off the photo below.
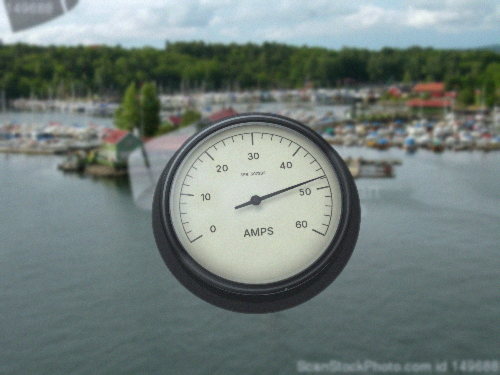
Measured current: 48 A
